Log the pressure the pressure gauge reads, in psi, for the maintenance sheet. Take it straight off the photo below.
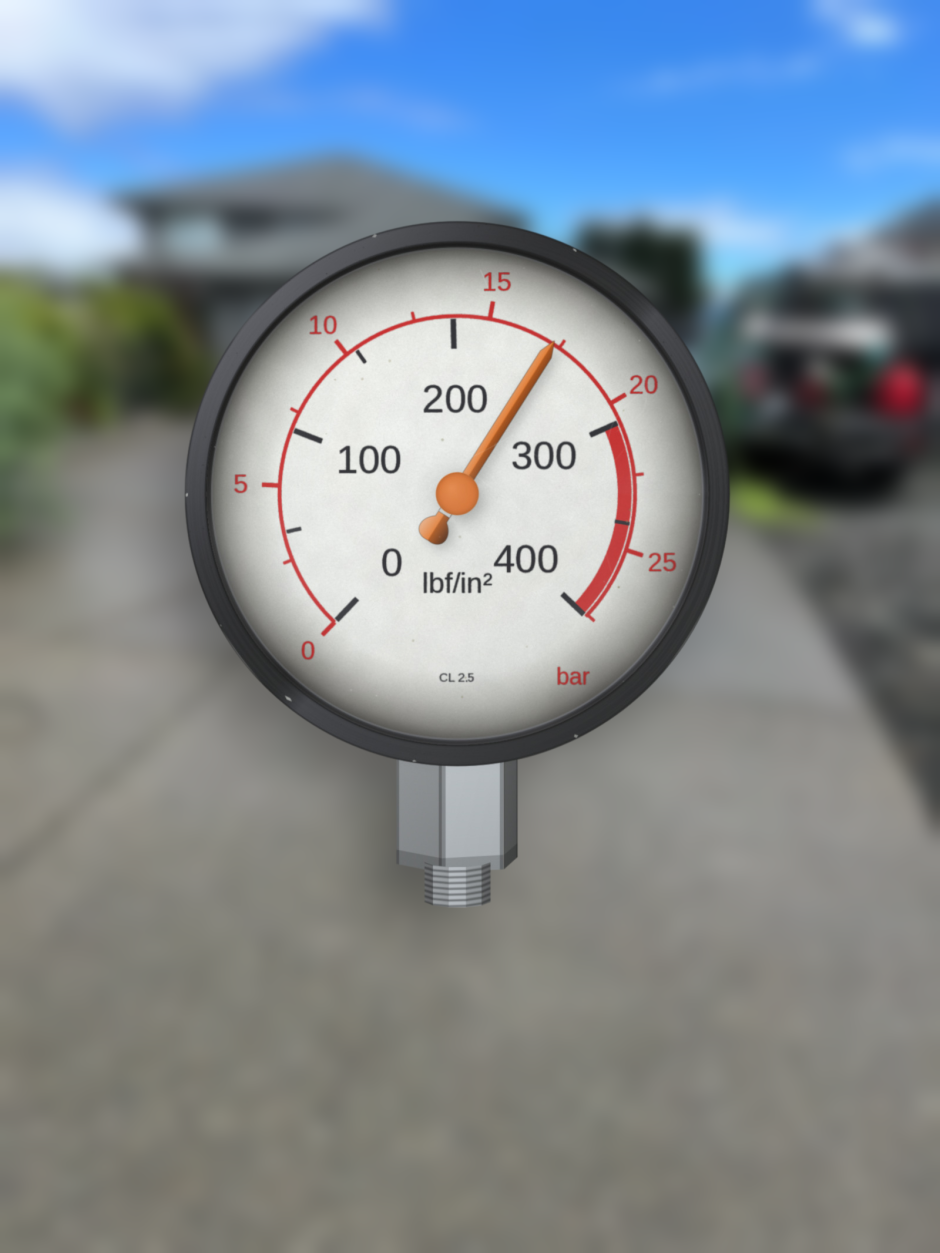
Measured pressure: 250 psi
